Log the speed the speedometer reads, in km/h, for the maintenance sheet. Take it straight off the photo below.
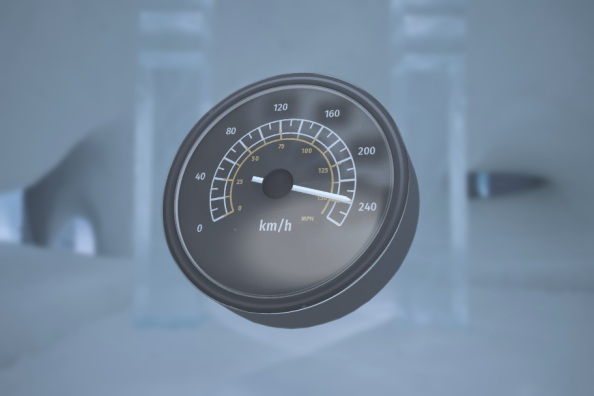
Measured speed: 240 km/h
